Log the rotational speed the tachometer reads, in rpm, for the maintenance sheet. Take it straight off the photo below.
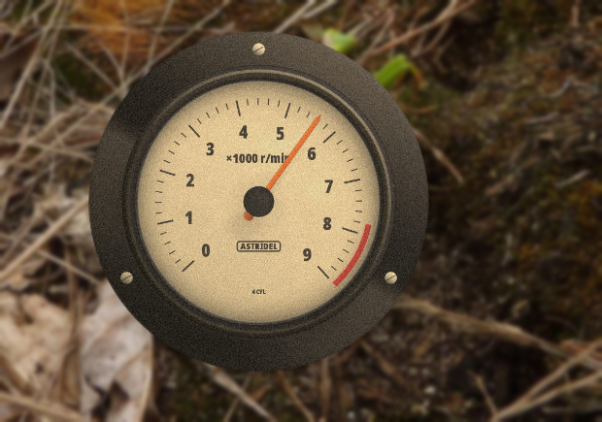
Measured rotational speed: 5600 rpm
